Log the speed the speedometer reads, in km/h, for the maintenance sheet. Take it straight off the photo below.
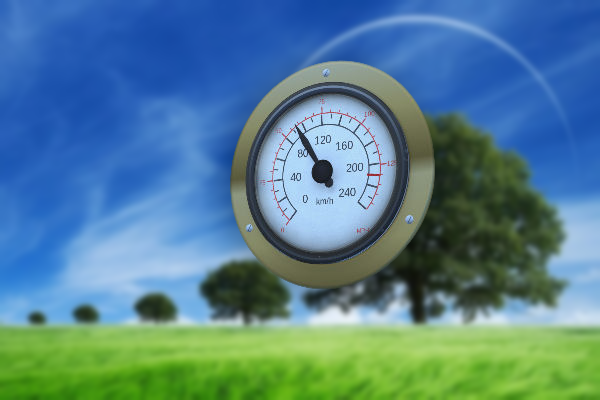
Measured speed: 95 km/h
